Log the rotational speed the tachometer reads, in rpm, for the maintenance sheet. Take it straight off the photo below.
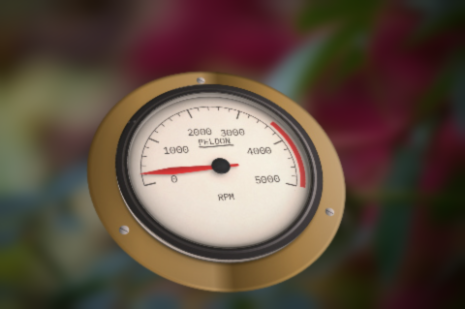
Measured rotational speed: 200 rpm
